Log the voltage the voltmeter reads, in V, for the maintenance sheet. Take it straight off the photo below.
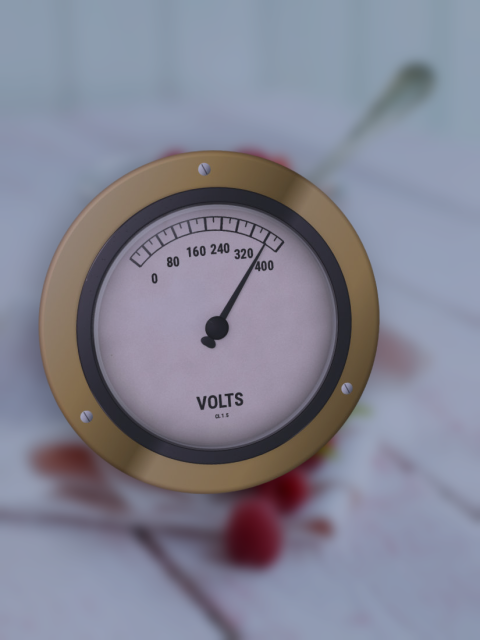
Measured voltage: 360 V
